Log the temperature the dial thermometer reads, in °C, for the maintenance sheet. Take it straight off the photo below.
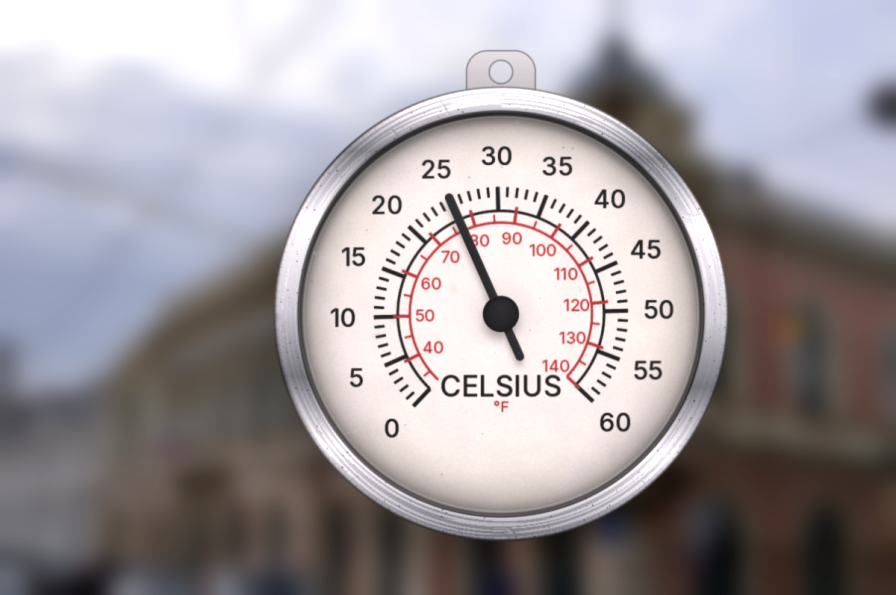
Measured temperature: 25 °C
